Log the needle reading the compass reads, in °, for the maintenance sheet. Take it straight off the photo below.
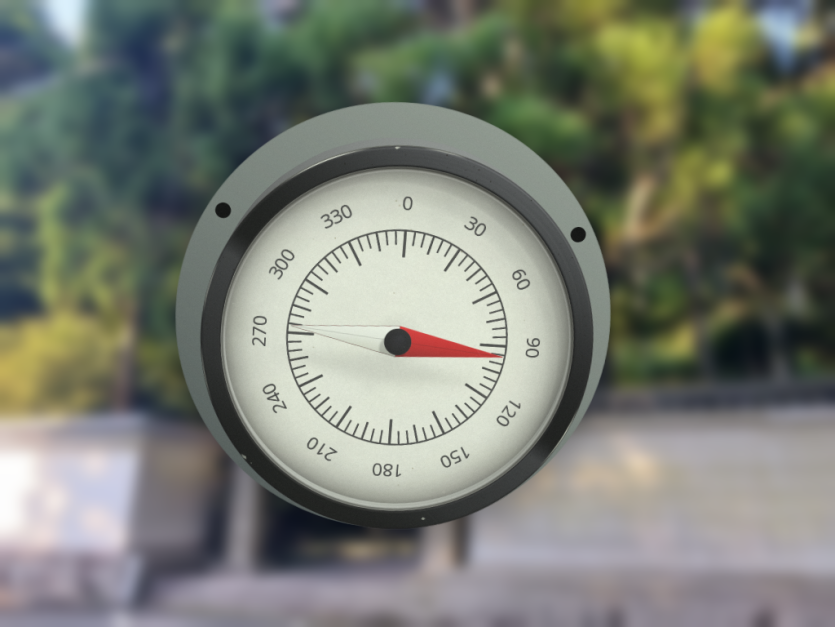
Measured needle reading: 95 °
